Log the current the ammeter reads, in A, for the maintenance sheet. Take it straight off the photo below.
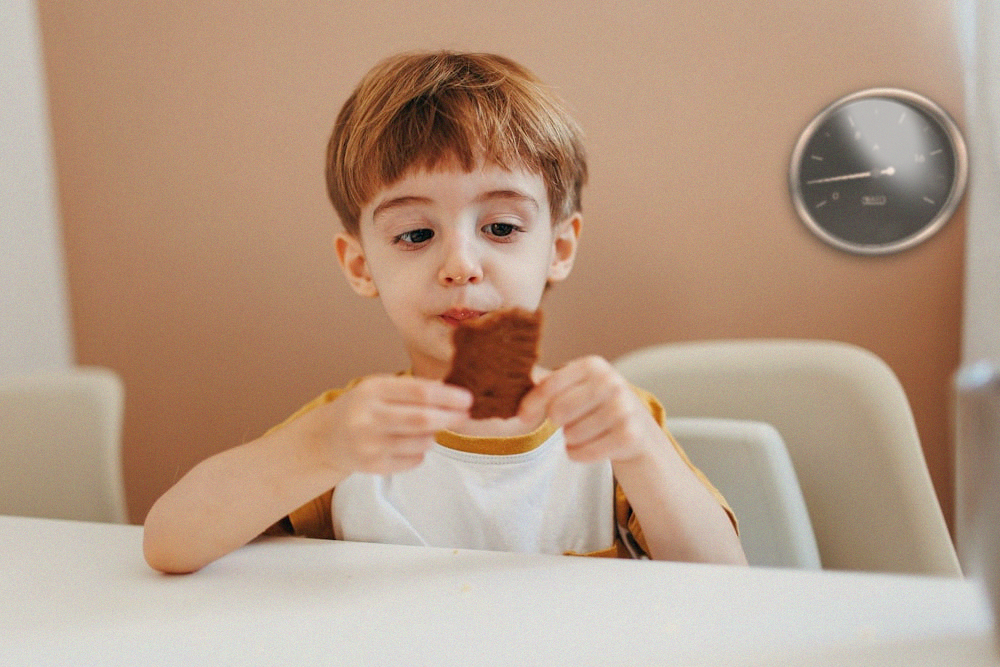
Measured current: 2 A
